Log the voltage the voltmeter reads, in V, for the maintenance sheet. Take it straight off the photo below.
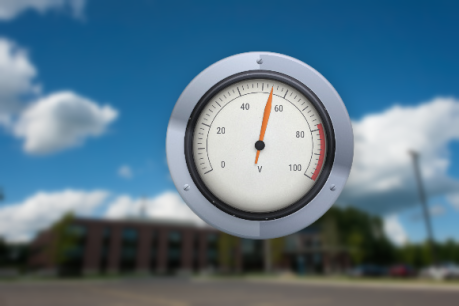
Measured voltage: 54 V
